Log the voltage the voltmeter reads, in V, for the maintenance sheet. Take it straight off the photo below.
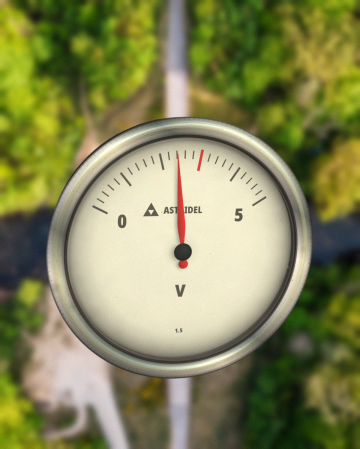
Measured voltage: 2.4 V
